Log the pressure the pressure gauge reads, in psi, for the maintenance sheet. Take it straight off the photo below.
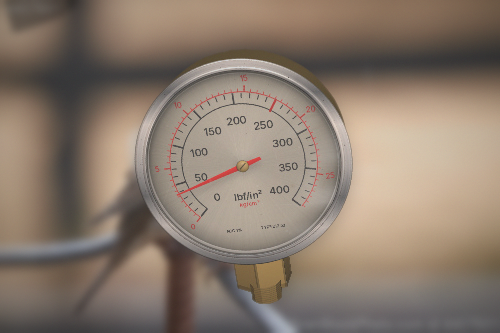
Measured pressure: 40 psi
